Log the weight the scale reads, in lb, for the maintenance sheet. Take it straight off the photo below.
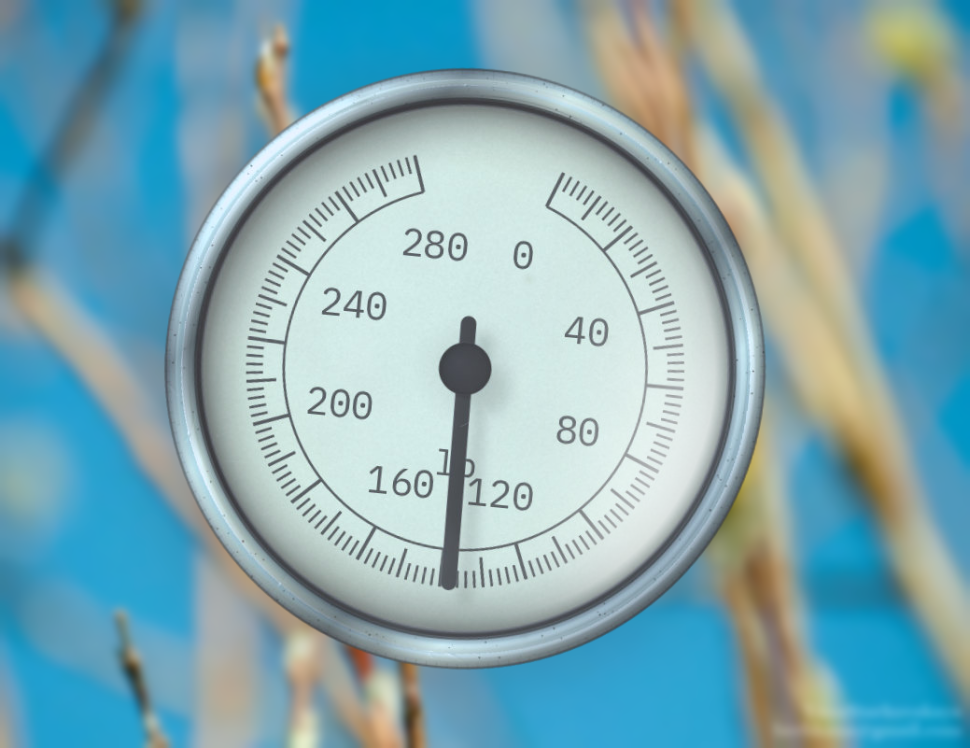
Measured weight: 138 lb
